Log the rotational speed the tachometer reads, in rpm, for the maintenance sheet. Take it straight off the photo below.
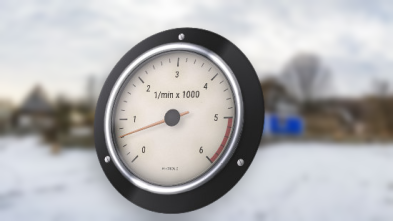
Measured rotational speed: 600 rpm
